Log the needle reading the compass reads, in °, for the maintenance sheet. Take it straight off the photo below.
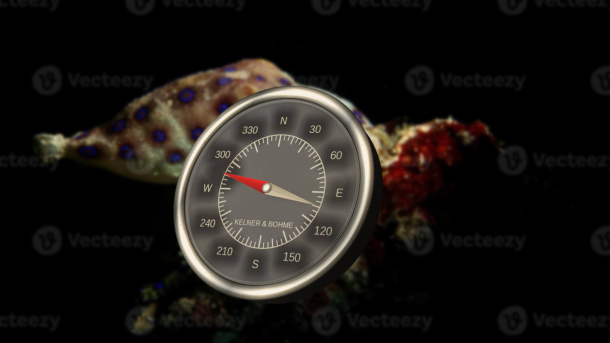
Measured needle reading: 285 °
